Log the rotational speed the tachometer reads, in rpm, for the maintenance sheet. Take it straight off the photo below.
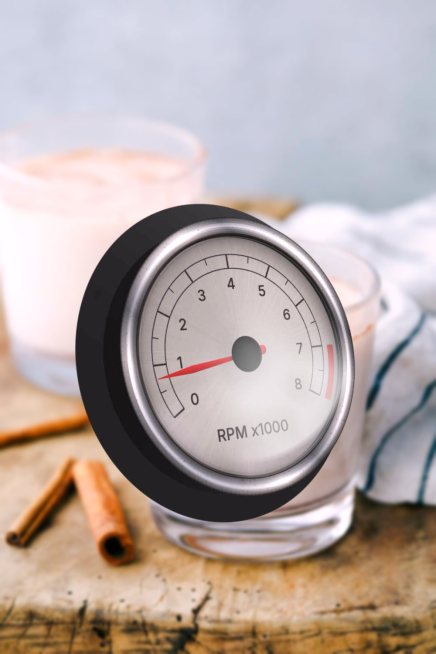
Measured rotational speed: 750 rpm
